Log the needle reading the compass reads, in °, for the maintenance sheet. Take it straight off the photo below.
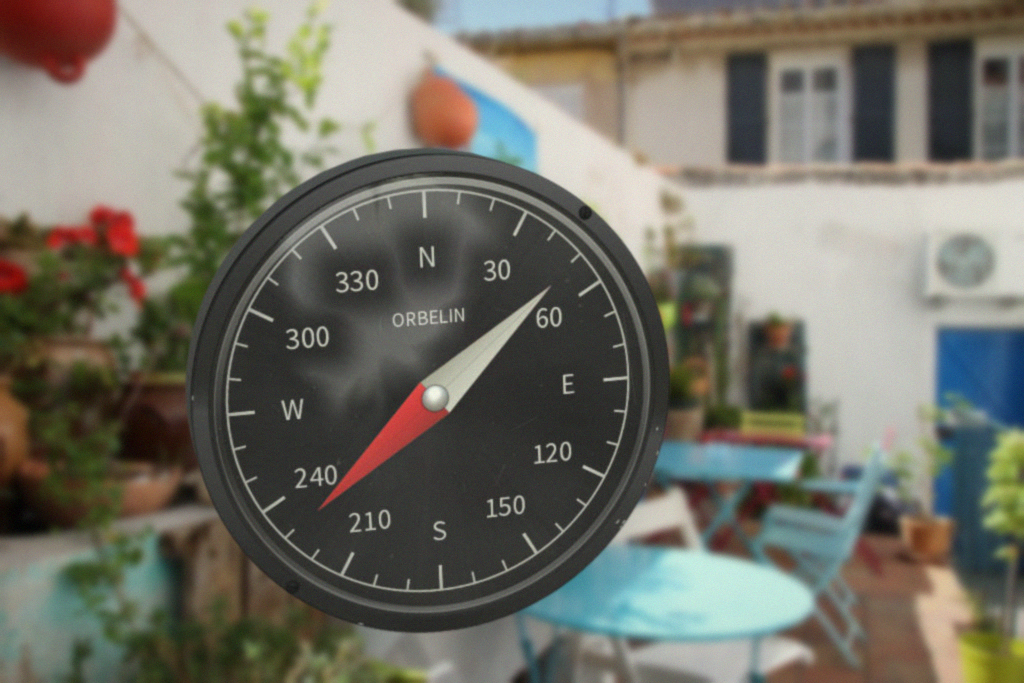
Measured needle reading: 230 °
